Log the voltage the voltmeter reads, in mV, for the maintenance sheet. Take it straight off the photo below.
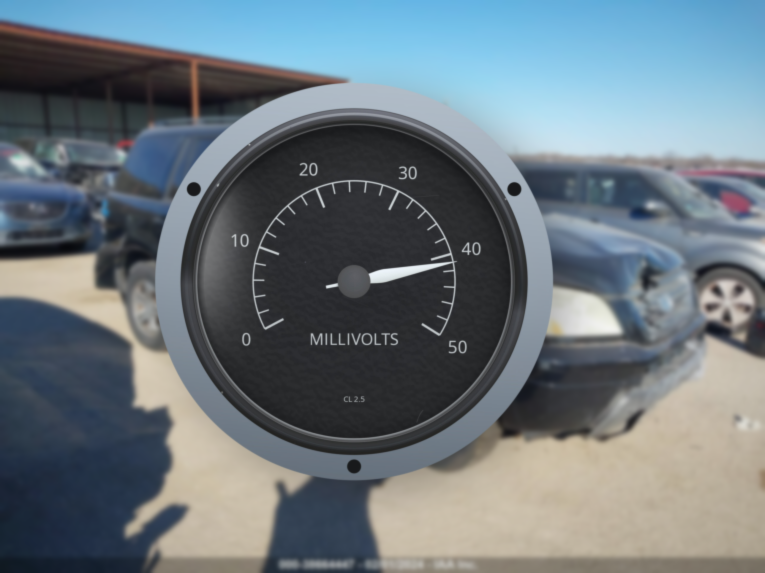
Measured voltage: 41 mV
